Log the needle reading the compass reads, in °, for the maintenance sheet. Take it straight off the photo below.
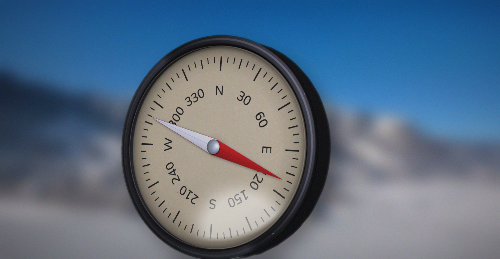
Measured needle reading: 110 °
